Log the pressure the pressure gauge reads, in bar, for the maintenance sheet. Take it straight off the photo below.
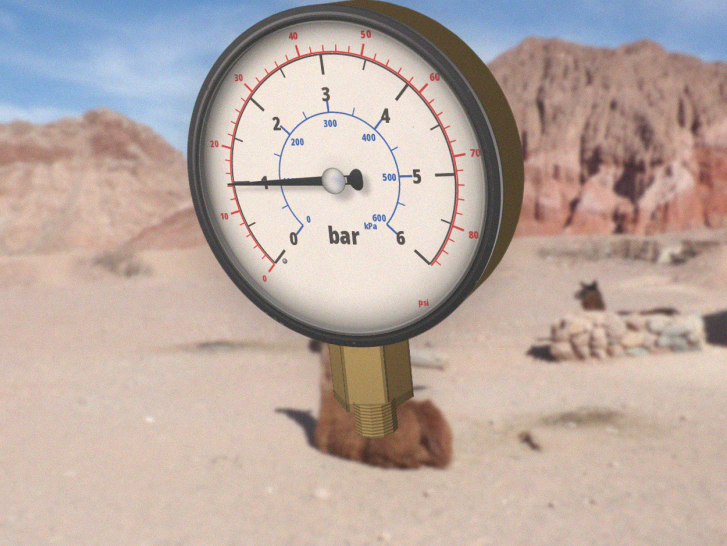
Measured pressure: 1 bar
